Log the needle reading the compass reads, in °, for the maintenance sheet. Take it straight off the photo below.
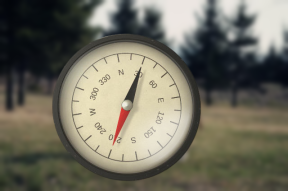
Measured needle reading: 210 °
